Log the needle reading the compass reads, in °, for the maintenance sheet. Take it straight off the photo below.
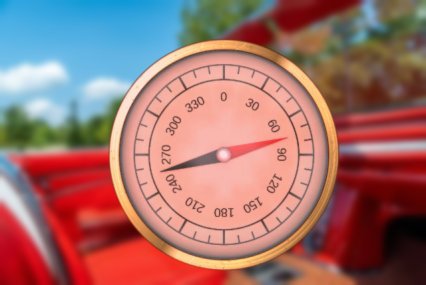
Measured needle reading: 75 °
